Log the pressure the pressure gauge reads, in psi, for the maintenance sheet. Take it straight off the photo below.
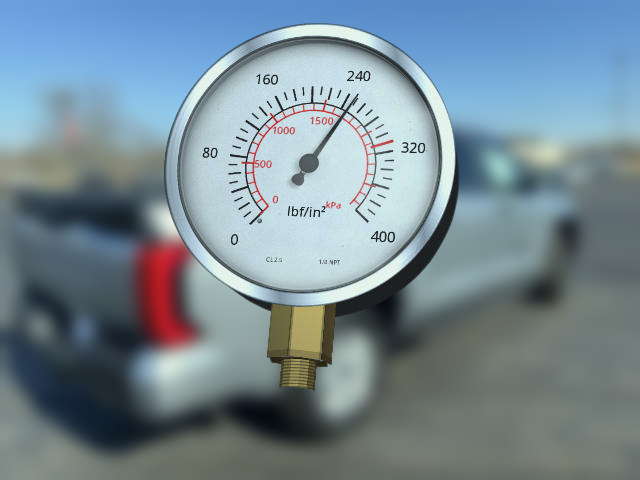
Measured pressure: 250 psi
